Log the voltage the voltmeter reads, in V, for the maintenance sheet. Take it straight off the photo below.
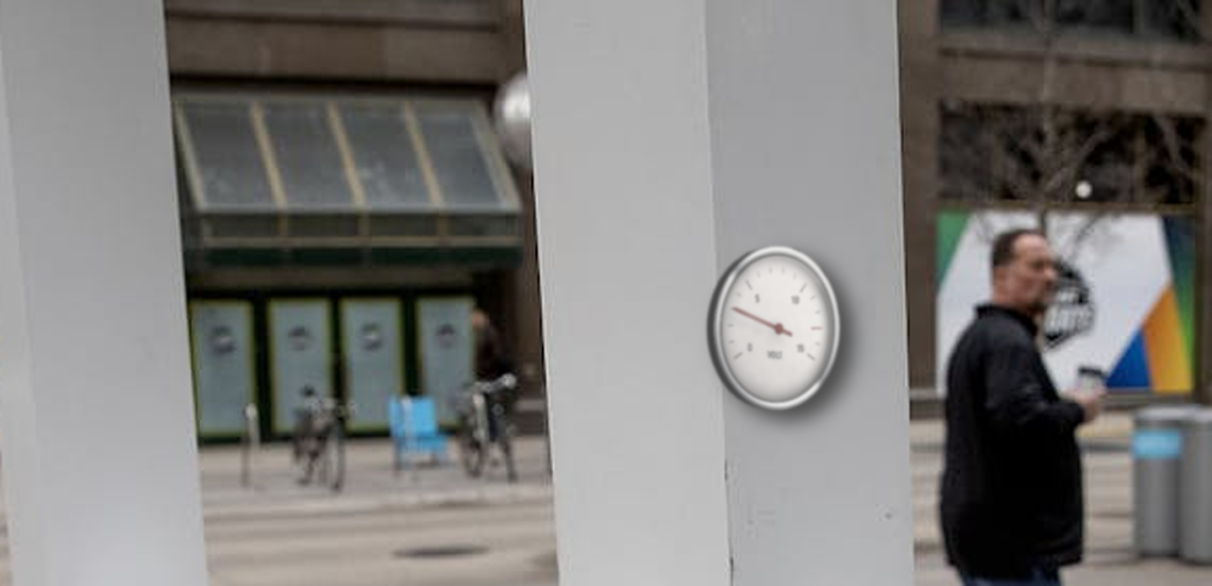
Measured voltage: 3 V
